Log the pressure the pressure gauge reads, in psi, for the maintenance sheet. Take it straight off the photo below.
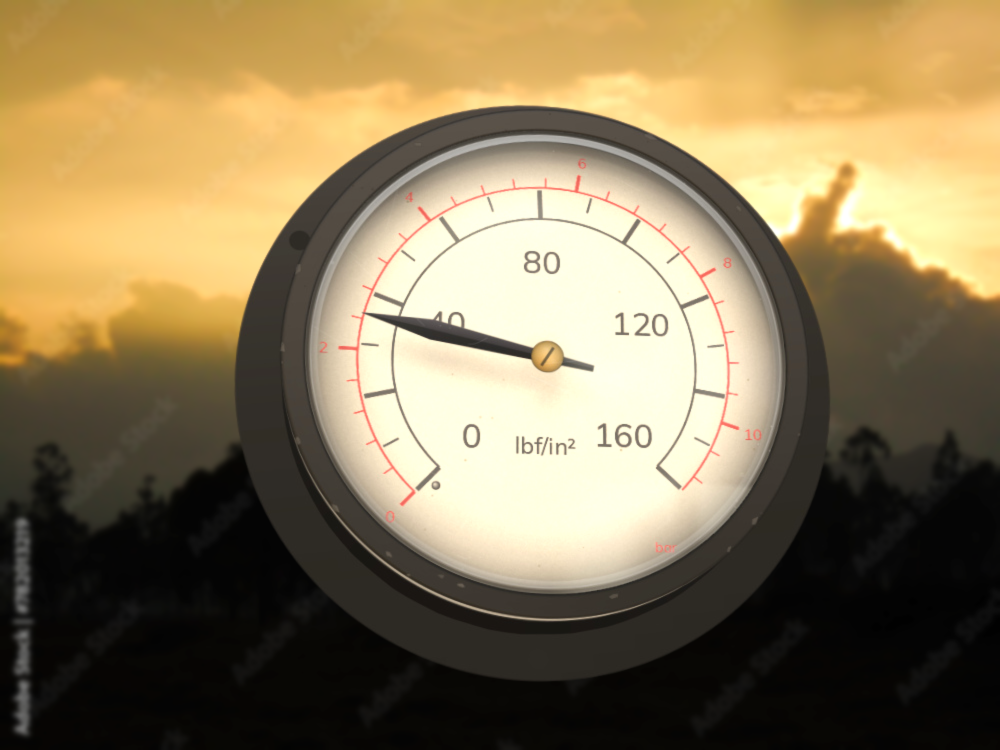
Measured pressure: 35 psi
